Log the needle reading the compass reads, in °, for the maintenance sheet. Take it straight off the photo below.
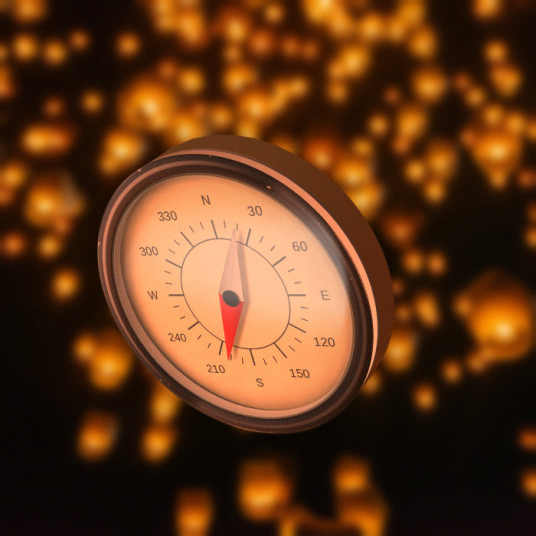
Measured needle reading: 200 °
